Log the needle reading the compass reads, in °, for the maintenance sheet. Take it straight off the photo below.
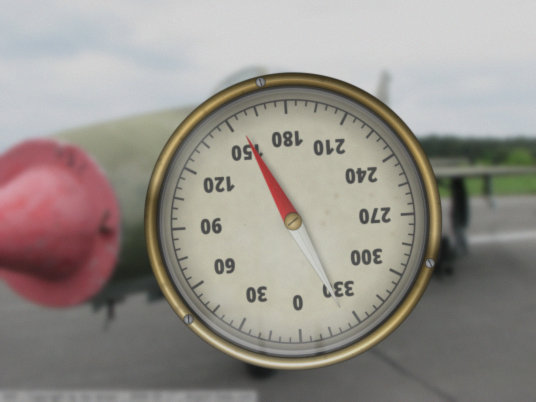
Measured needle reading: 155 °
